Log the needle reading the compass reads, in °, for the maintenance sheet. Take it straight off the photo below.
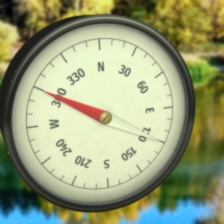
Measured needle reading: 300 °
